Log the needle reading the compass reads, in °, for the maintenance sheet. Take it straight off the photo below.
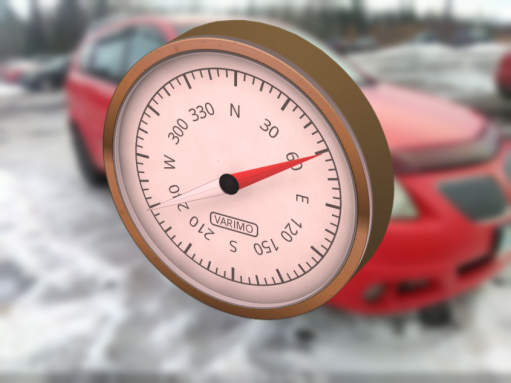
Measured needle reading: 60 °
